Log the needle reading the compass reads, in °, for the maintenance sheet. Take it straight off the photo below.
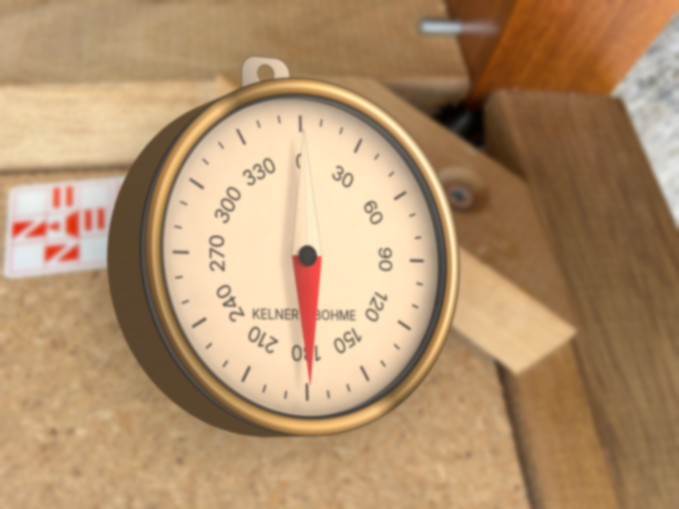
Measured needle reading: 180 °
